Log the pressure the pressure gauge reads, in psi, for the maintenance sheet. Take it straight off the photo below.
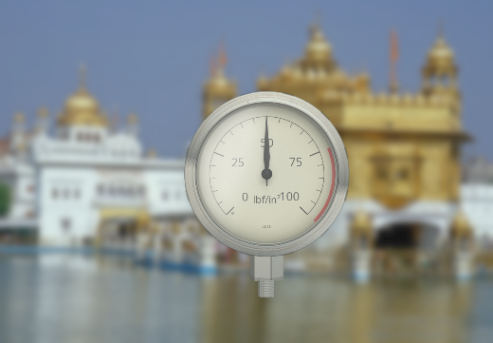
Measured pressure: 50 psi
